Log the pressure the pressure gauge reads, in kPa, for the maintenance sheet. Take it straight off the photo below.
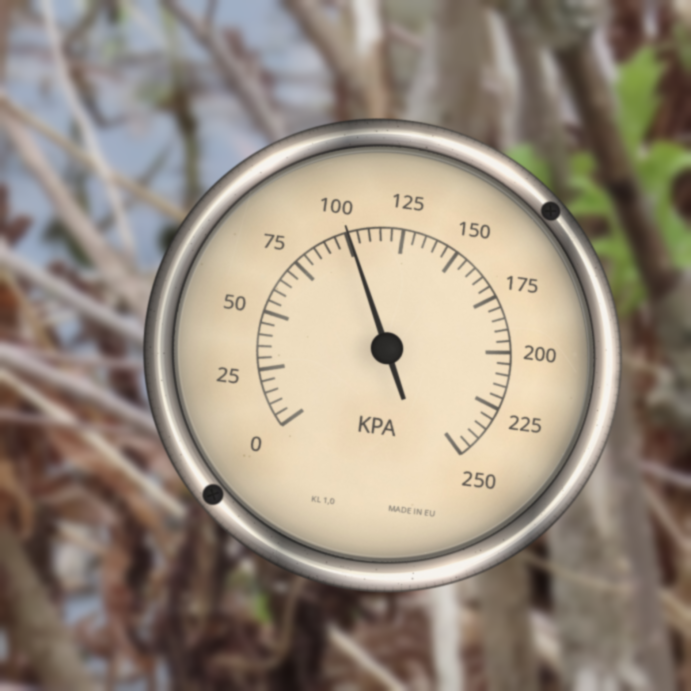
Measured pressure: 100 kPa
